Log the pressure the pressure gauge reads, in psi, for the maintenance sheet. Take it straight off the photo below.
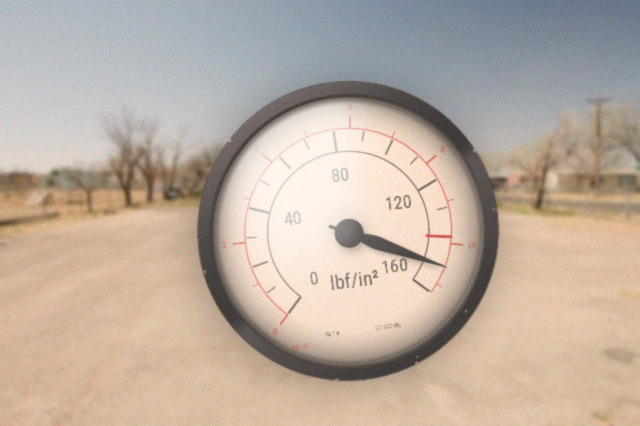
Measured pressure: 150 psi
